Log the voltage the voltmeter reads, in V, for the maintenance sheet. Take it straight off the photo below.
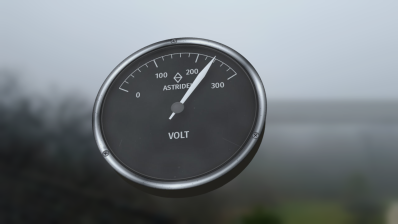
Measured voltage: 240 V
